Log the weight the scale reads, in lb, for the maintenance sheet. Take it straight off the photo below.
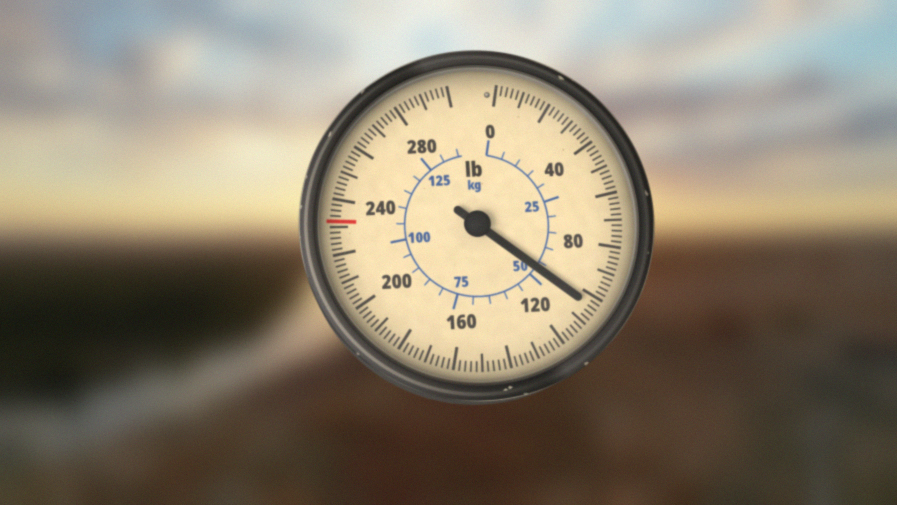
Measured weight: 104 lb
